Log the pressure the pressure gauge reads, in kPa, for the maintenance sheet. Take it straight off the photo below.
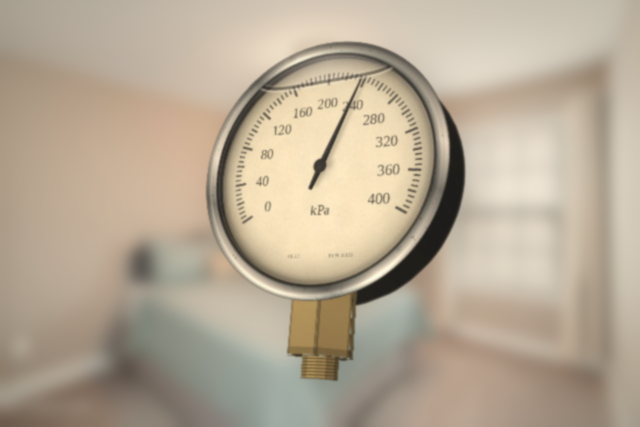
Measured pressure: 240 kPa
